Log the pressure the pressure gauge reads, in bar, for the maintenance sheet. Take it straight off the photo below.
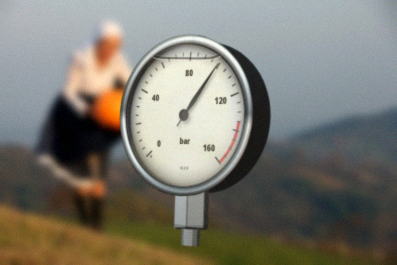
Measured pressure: 100 bar
